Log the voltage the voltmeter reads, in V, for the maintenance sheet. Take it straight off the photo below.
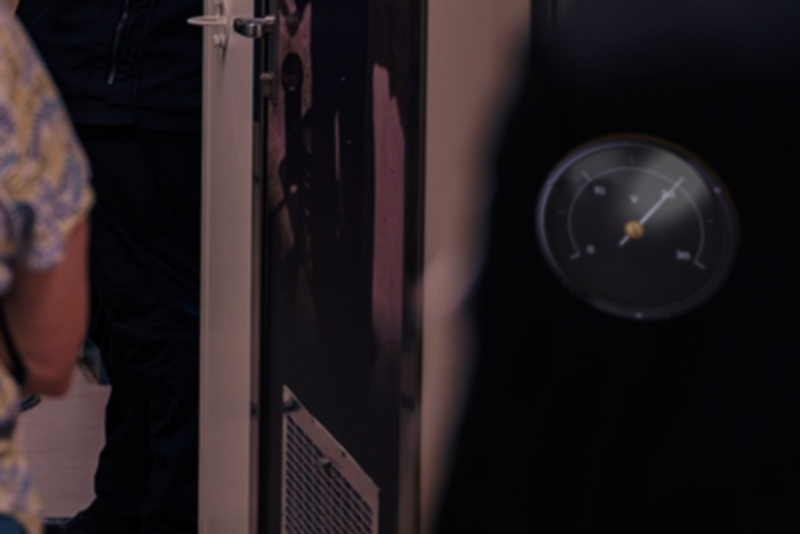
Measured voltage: 20 V
